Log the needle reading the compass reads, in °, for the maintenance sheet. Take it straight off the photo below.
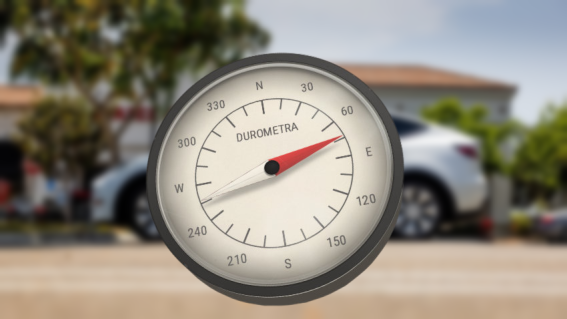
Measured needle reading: 75 °
